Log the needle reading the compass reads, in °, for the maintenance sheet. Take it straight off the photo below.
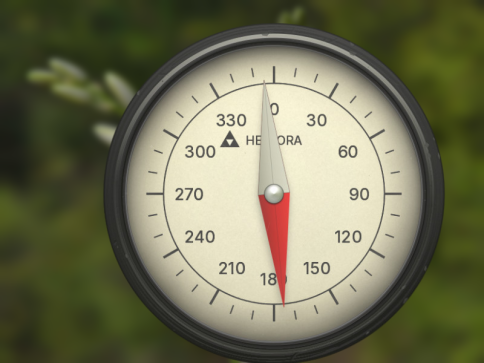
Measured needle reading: 175 °
